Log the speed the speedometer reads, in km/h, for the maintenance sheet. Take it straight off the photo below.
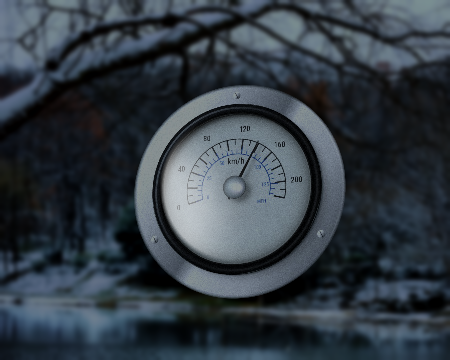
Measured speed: 140 km/h
